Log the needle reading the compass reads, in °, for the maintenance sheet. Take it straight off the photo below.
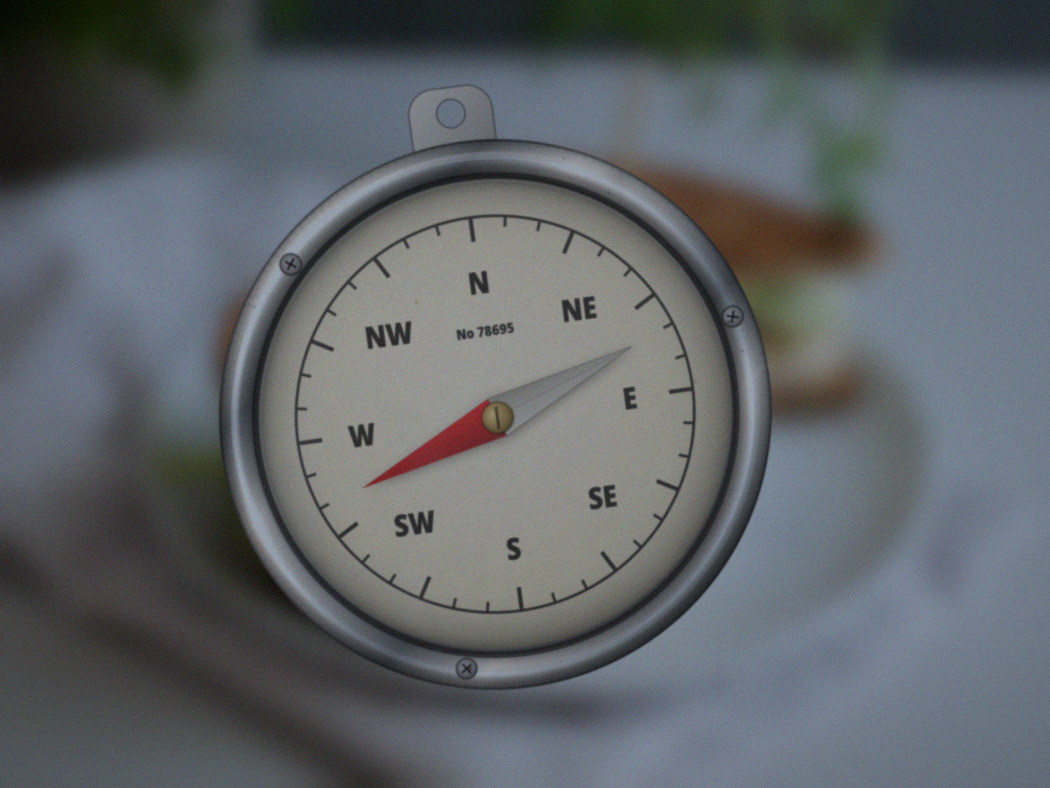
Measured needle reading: 250 °
